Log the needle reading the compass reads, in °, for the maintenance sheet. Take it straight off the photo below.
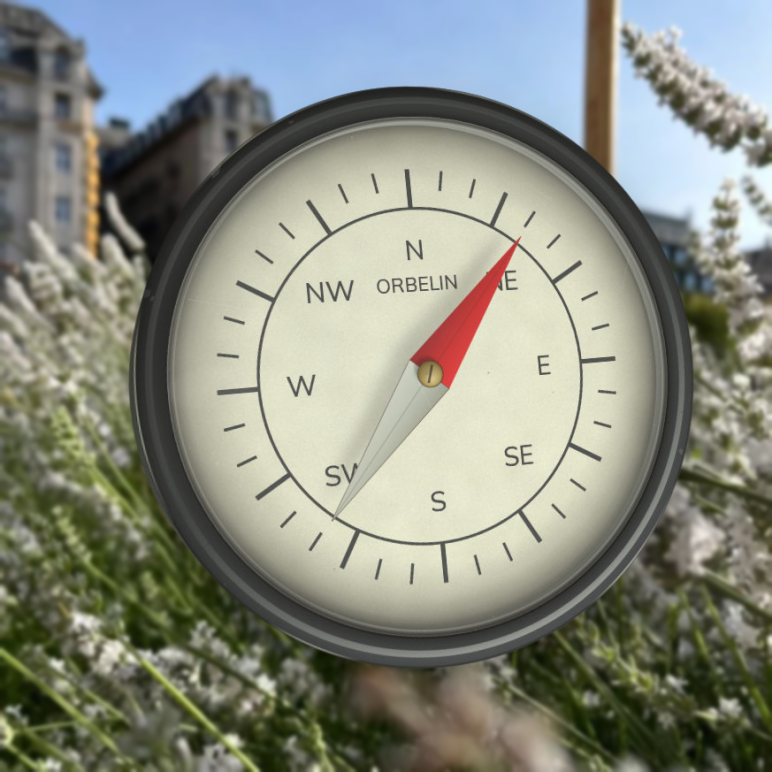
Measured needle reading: 40 °
